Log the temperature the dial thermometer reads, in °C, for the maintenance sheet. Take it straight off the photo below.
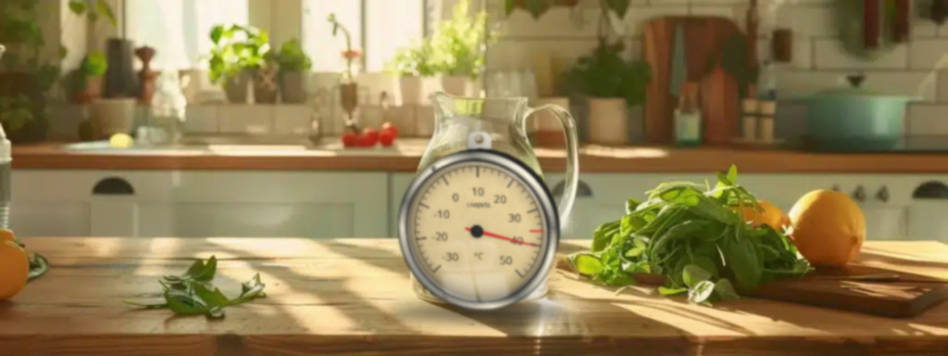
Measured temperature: 40 °C
